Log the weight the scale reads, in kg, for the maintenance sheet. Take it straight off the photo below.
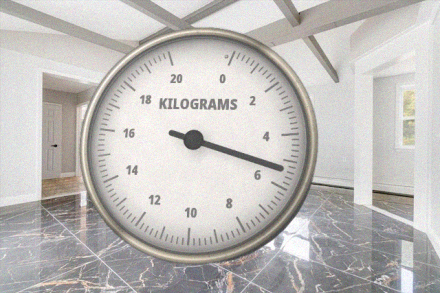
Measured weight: 5.4 kg
